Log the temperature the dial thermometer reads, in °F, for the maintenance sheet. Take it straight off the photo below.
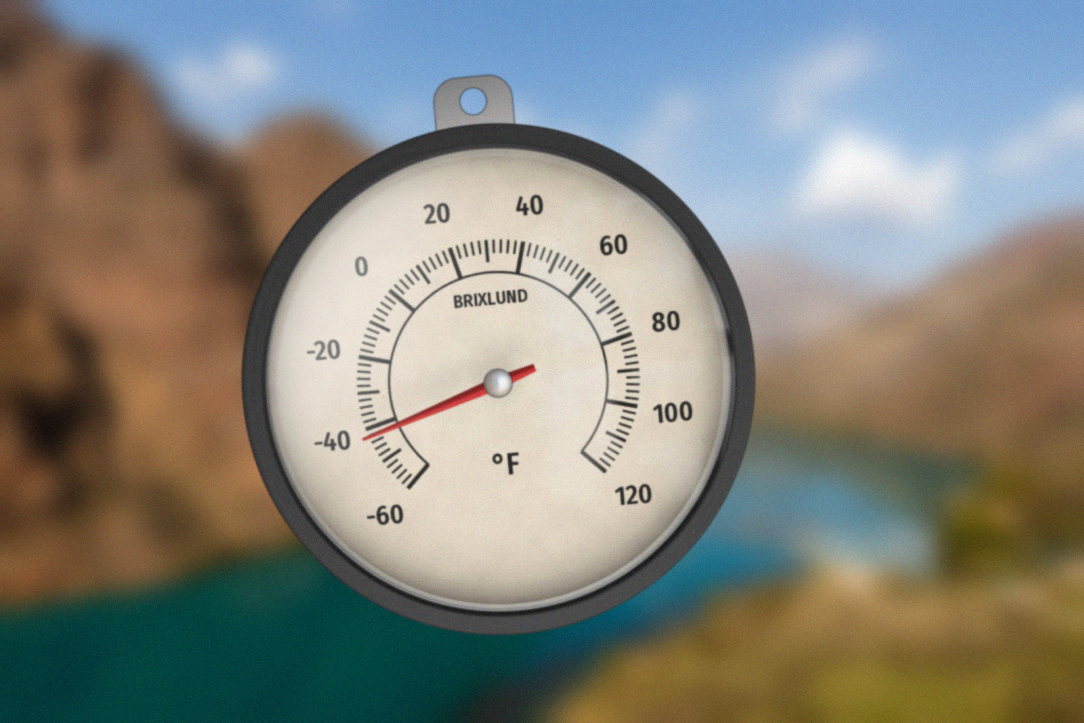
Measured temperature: -42 °F
